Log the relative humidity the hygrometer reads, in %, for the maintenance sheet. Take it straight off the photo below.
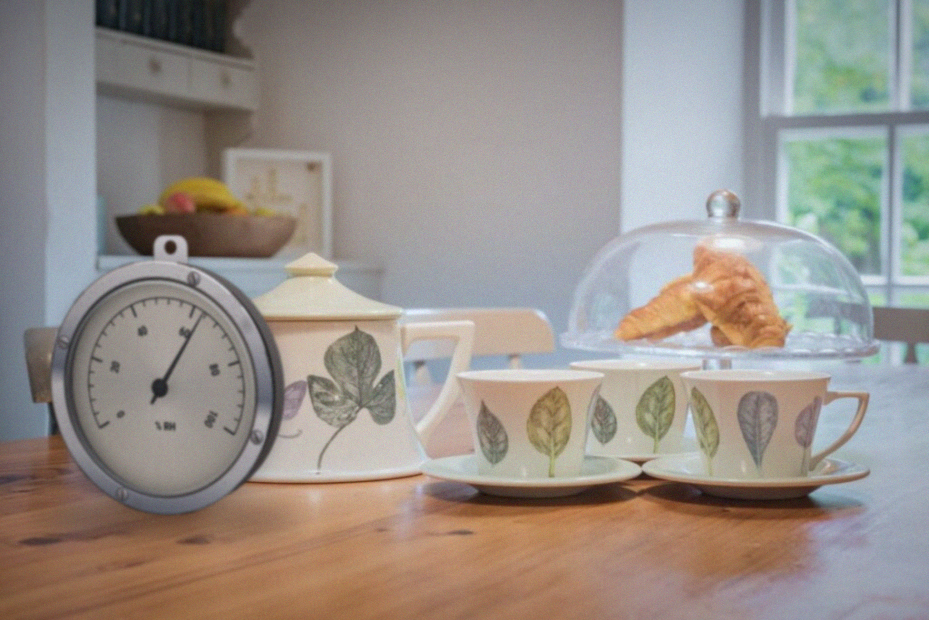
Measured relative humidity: 64 %
